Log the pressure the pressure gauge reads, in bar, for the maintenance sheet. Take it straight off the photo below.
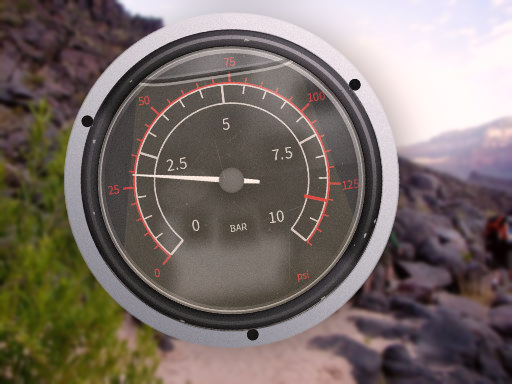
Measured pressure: 2 bar
